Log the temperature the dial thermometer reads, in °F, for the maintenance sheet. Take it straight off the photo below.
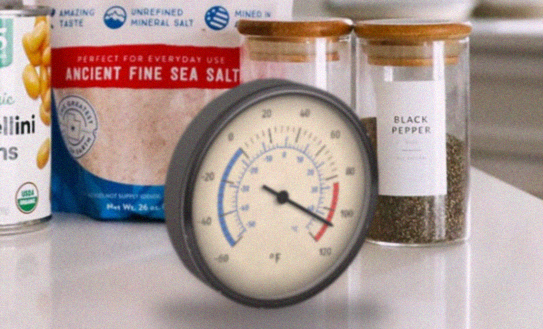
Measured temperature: 108 °F
